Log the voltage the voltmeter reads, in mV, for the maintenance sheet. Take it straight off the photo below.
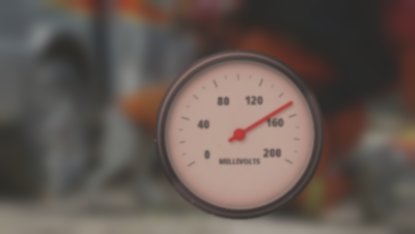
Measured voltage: 150 mV
